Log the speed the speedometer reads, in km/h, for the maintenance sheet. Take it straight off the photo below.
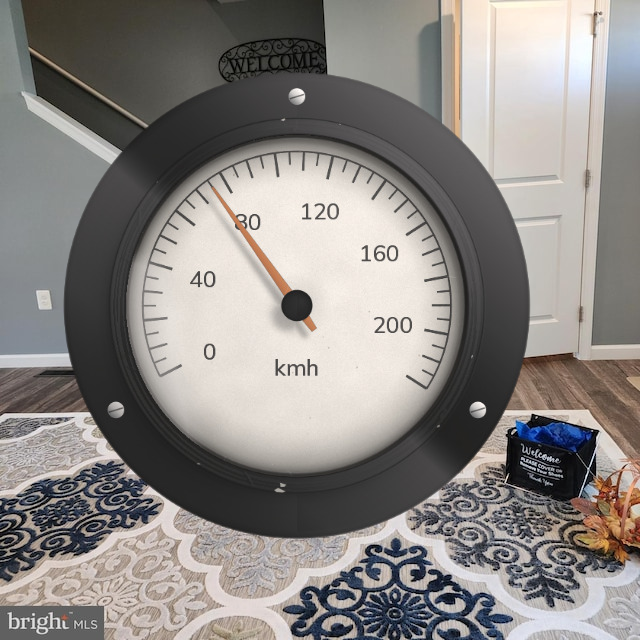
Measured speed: 75 km/h
